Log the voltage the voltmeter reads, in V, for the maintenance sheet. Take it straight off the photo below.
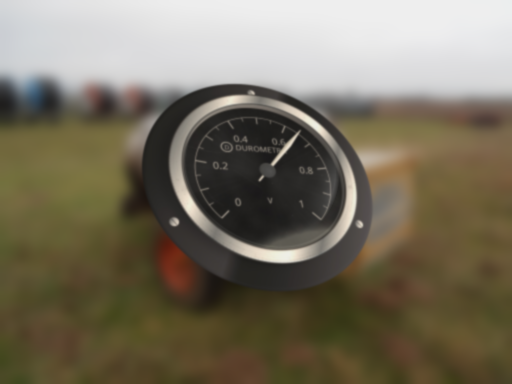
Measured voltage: 0.65 V
